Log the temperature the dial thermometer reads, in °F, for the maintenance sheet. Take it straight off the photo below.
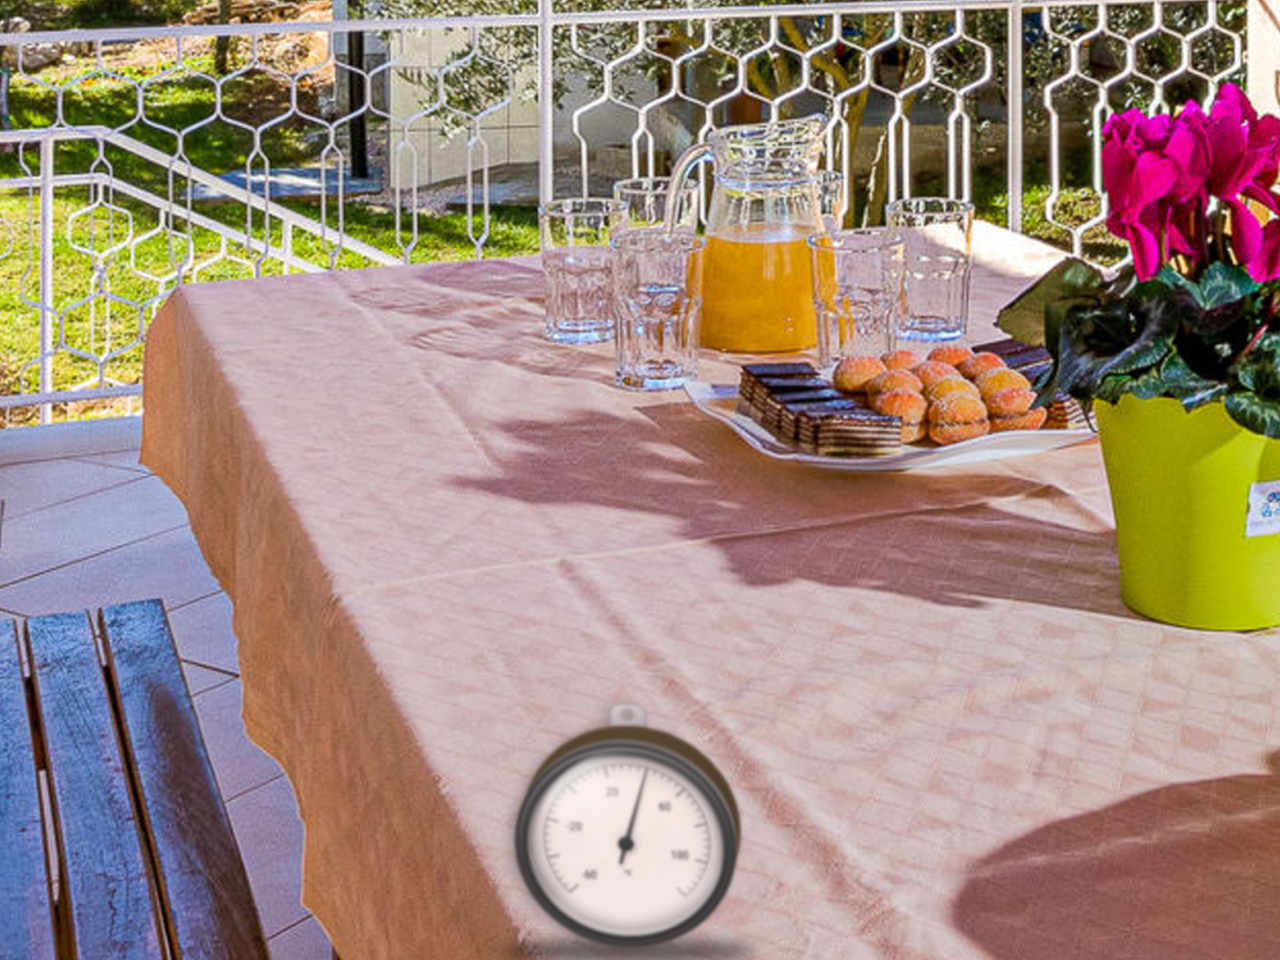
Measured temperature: 40 °F
